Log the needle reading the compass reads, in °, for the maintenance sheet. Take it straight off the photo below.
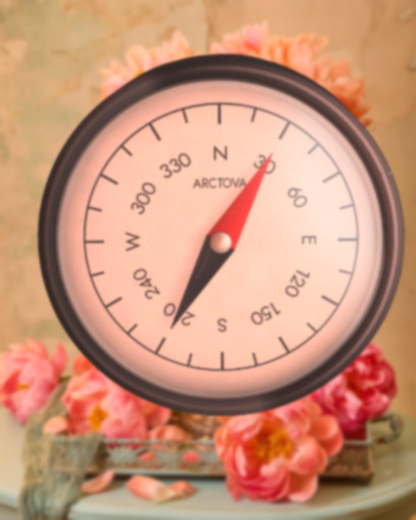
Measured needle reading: 30 °
